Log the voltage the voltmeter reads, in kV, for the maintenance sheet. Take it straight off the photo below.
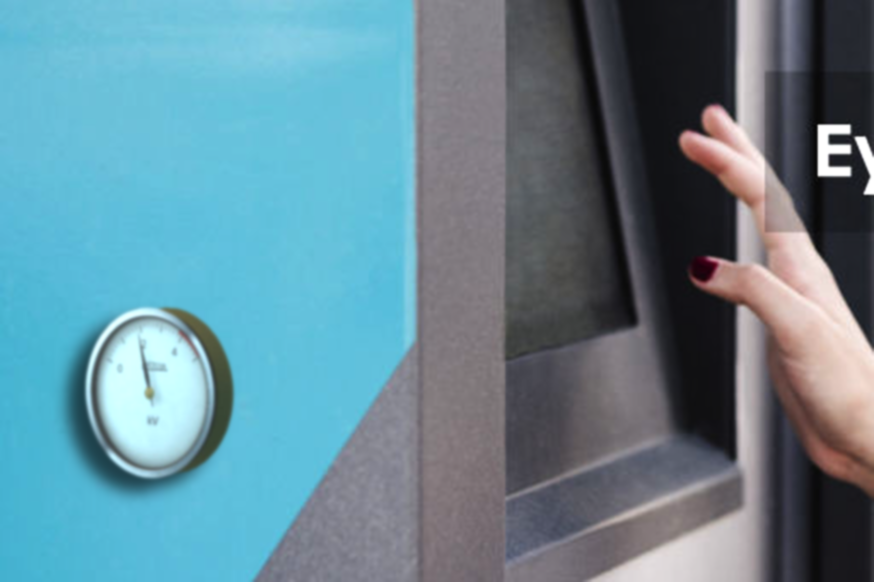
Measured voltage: 2 kV
